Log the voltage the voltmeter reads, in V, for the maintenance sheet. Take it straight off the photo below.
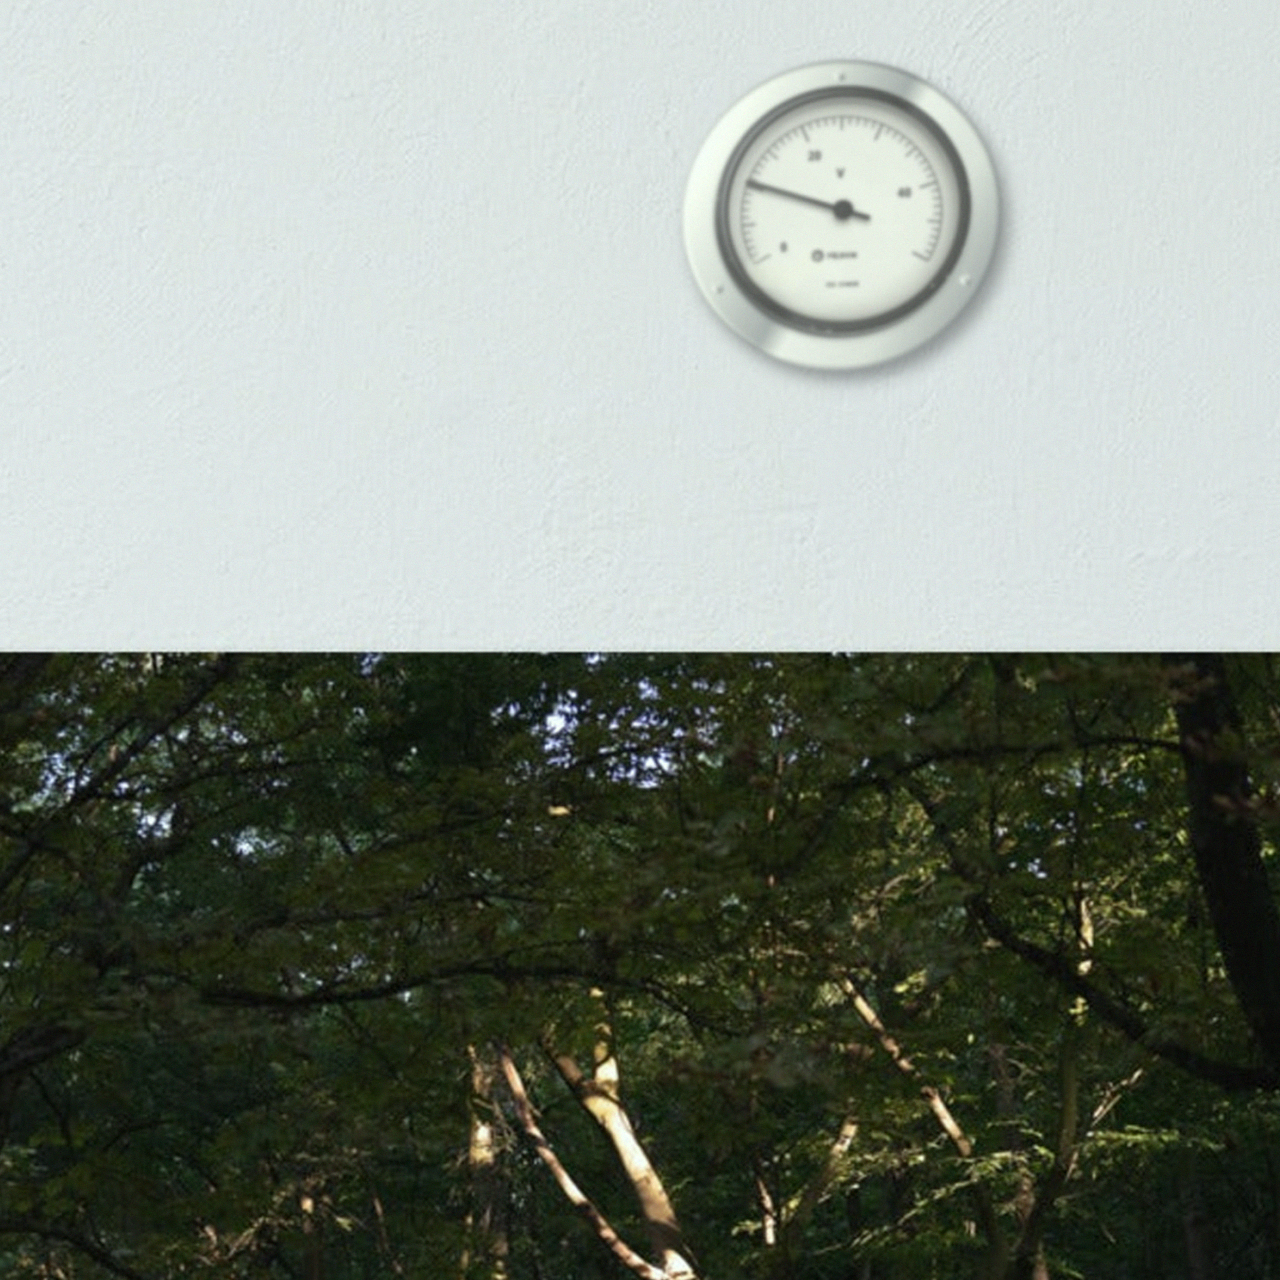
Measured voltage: 10 V
